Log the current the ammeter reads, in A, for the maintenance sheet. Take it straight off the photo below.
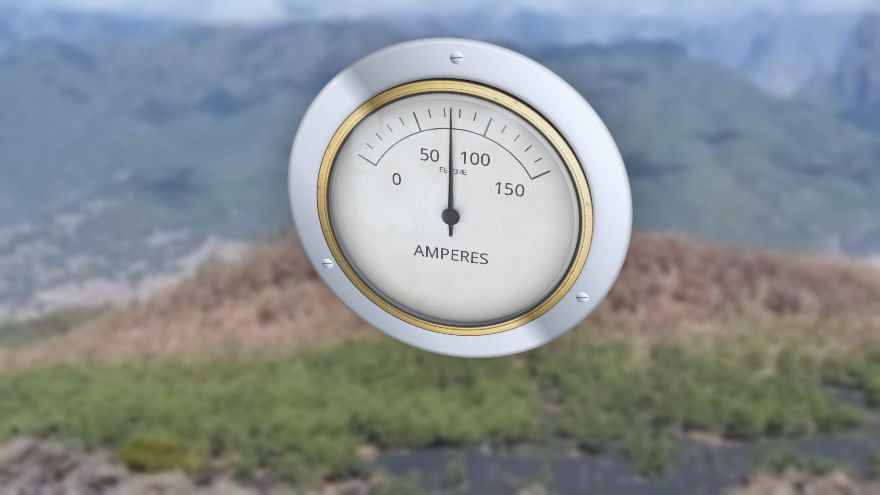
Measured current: 75 A
